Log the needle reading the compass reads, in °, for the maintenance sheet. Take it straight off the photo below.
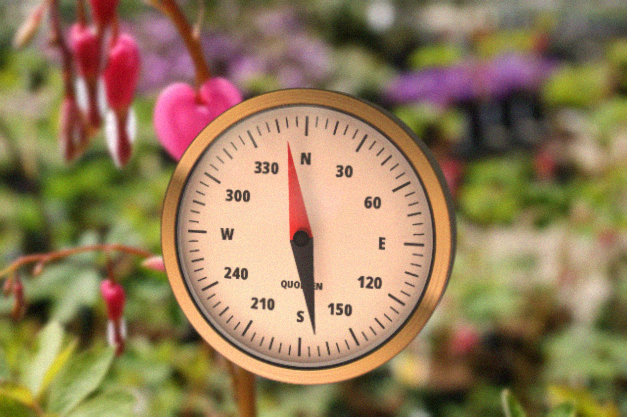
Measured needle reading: 350 °
